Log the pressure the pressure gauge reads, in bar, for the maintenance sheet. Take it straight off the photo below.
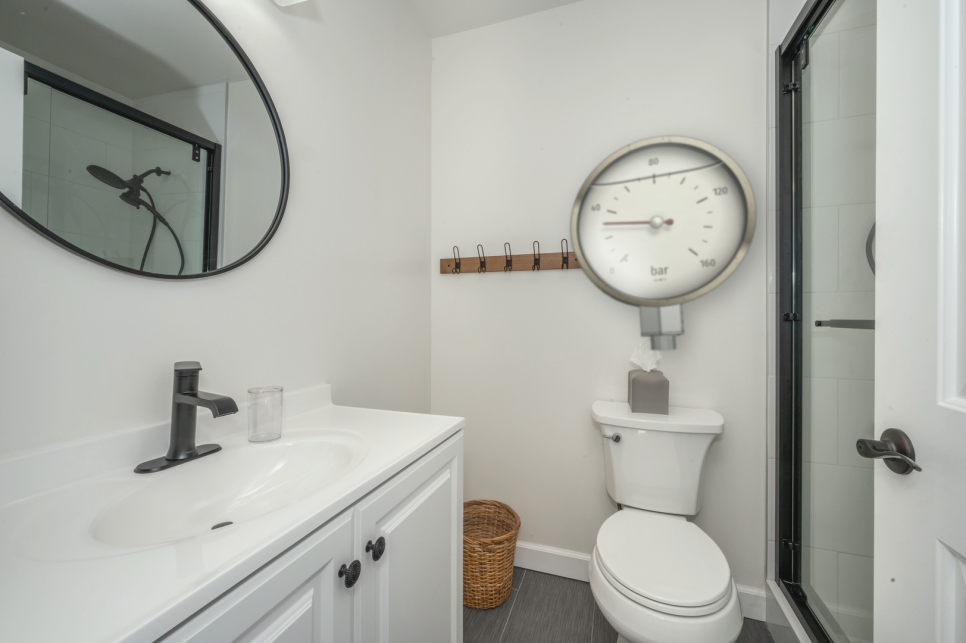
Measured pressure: 30 bar
